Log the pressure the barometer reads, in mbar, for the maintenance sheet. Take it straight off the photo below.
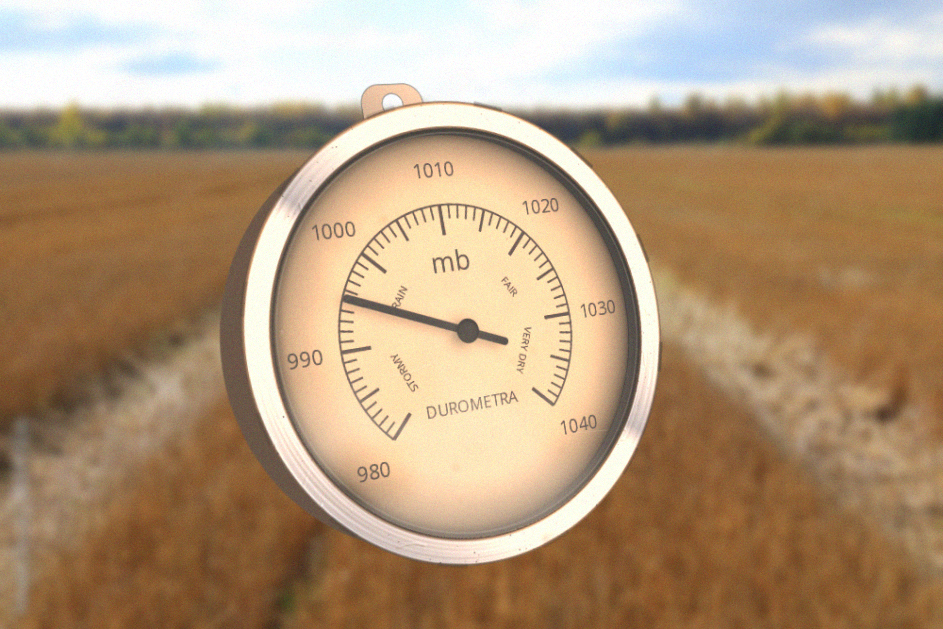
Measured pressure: 995 mbar
